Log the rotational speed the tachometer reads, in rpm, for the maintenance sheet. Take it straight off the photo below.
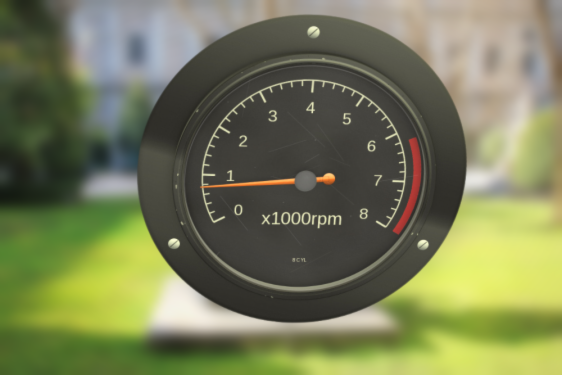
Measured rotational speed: 800 rpm
